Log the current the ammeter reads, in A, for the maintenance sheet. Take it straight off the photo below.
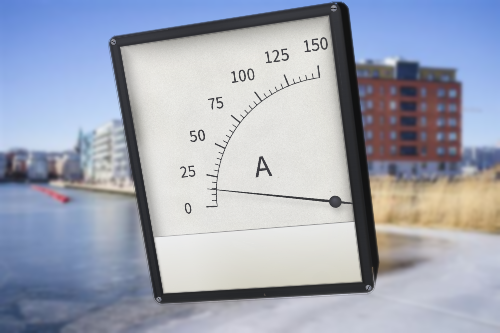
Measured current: 15 A
